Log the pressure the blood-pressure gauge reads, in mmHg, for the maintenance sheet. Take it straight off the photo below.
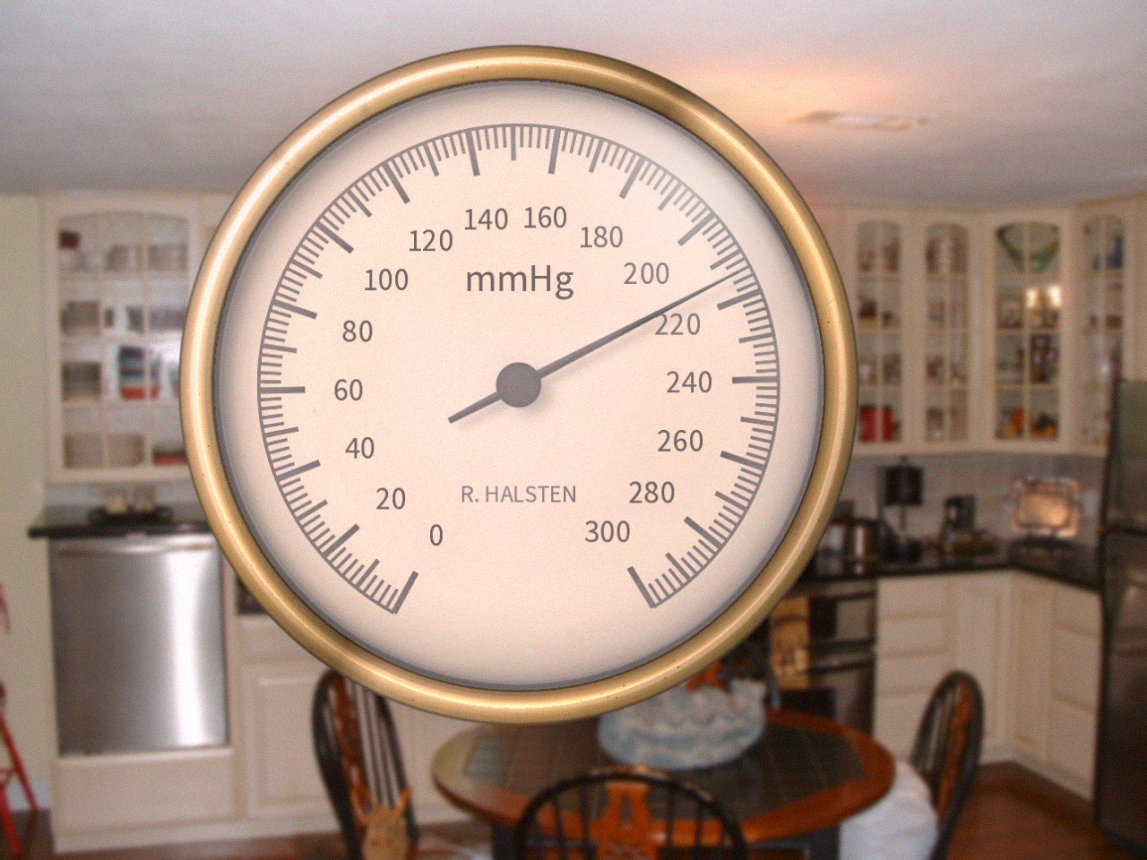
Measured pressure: 214 mmHg
